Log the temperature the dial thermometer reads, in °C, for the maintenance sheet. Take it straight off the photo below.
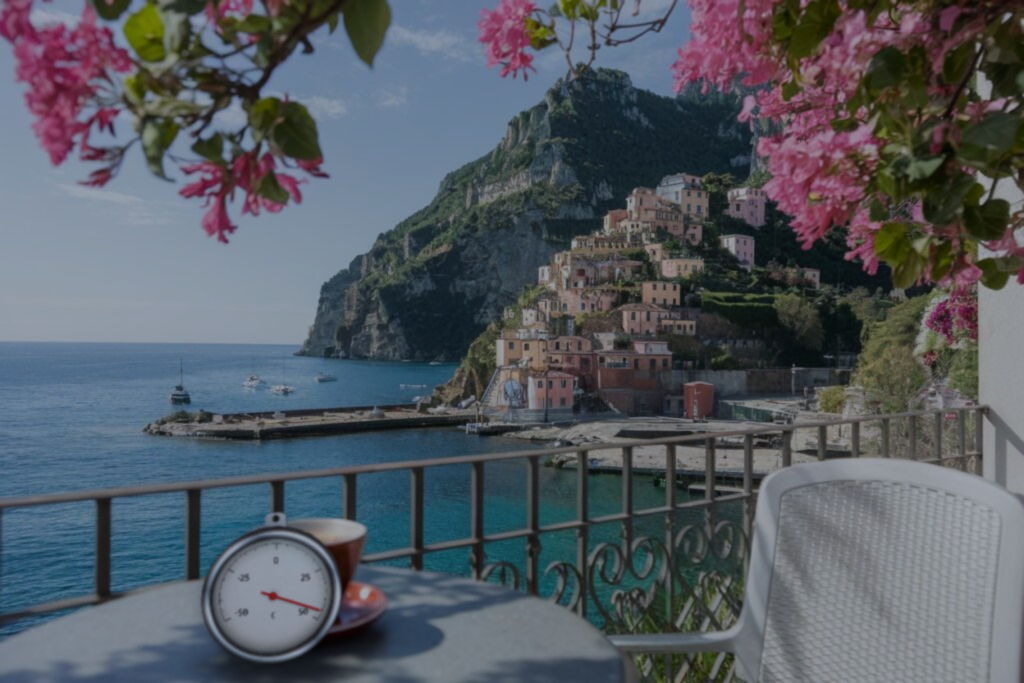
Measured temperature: 45 °C
